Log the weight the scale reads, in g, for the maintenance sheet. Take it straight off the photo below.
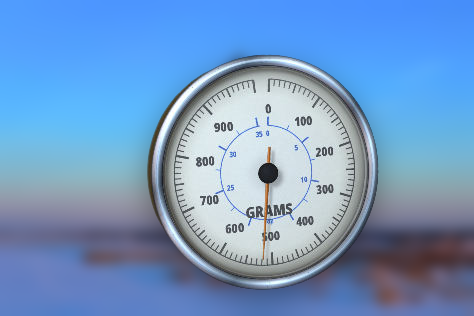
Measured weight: 520 g
